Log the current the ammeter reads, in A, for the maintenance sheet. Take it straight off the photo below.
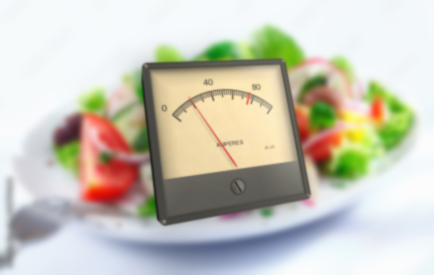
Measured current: 20 A
